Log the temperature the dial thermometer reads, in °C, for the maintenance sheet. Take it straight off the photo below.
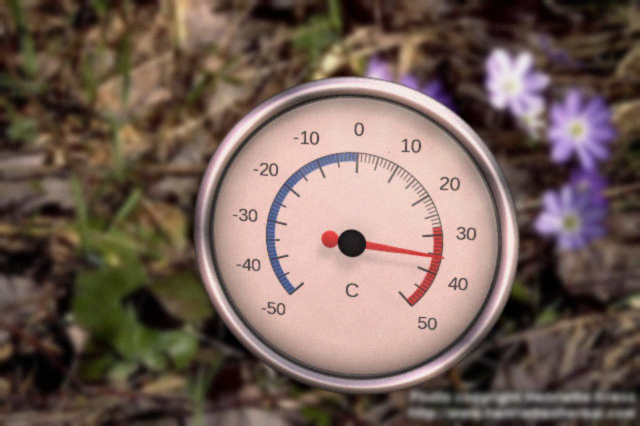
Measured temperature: 35 °C
